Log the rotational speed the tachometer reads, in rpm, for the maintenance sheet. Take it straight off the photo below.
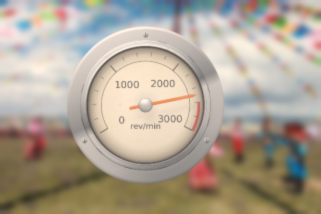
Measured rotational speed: 2500 rpm
